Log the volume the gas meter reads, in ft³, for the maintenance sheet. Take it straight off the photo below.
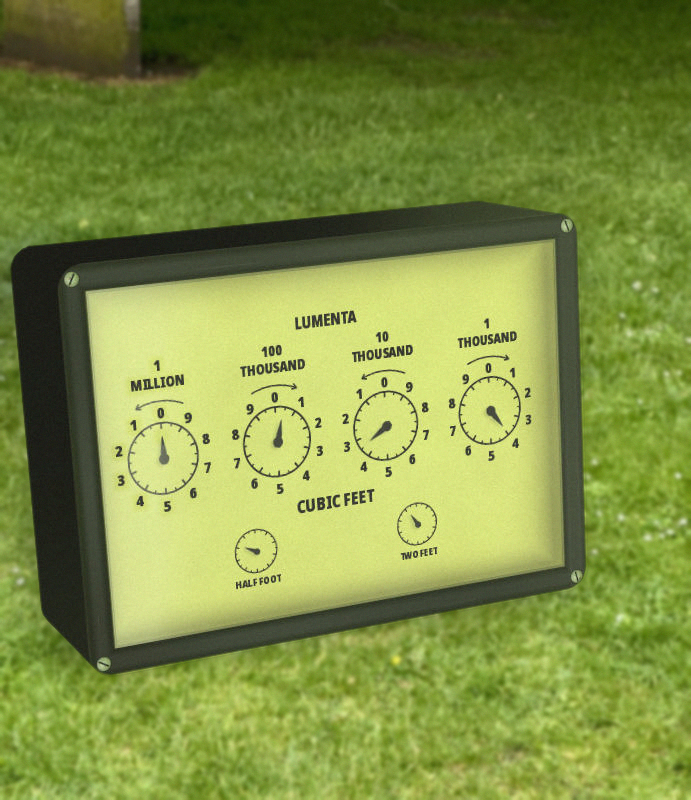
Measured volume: 3400 ft³
